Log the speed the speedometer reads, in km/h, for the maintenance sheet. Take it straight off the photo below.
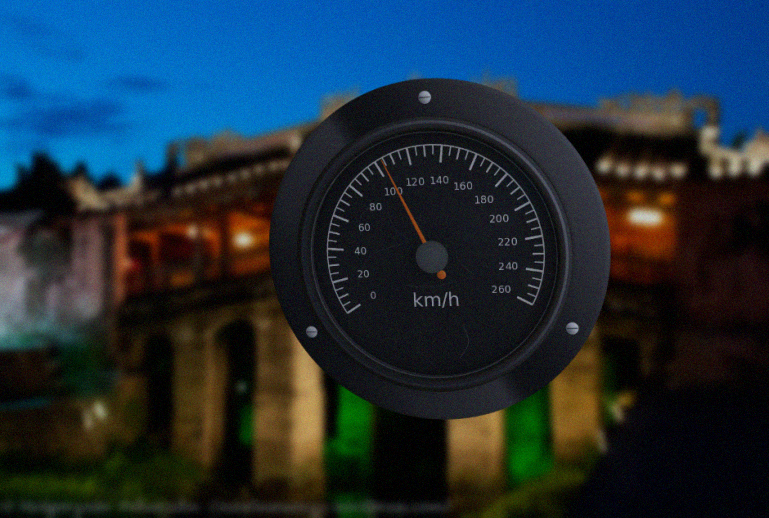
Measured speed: 105 km/h
